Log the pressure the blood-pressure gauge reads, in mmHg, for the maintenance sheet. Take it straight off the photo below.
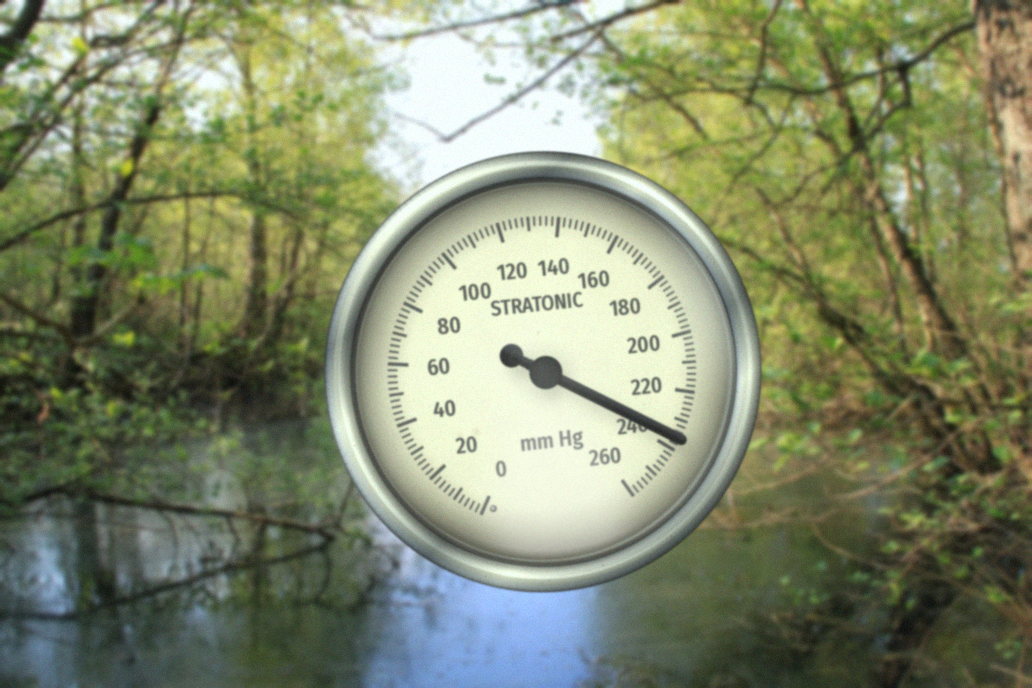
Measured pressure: 236 mmHg
